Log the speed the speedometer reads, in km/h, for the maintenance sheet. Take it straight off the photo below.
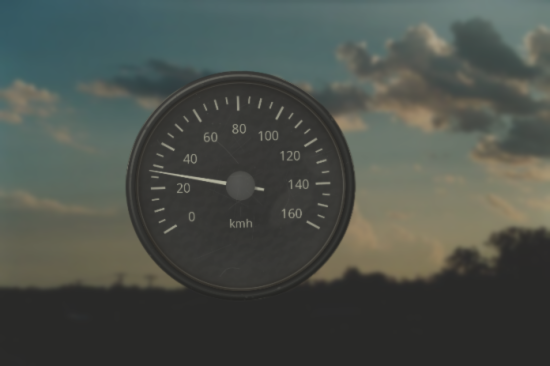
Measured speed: 27.5 km/h
